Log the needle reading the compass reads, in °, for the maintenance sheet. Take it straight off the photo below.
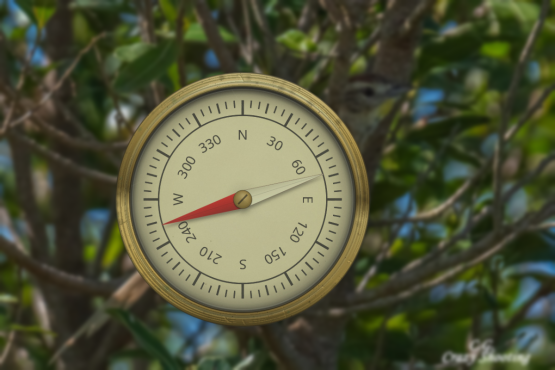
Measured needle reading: 252.5 °
